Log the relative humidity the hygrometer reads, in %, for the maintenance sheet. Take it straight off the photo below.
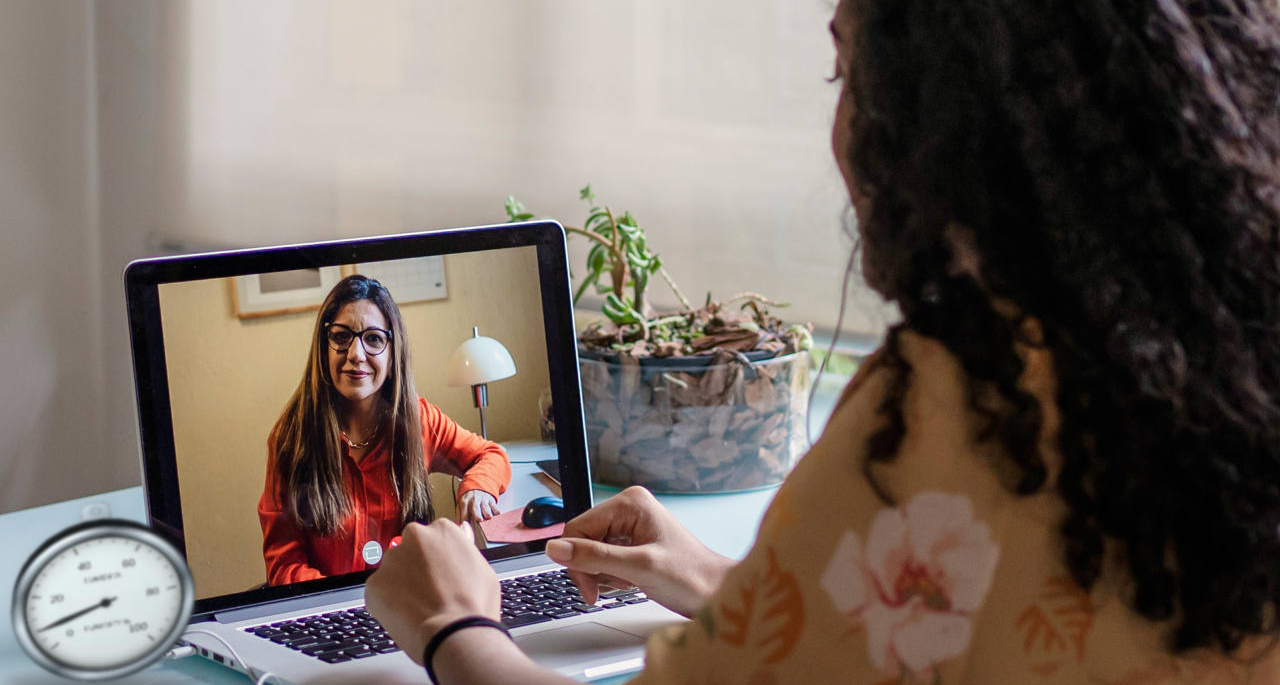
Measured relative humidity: 8 %
